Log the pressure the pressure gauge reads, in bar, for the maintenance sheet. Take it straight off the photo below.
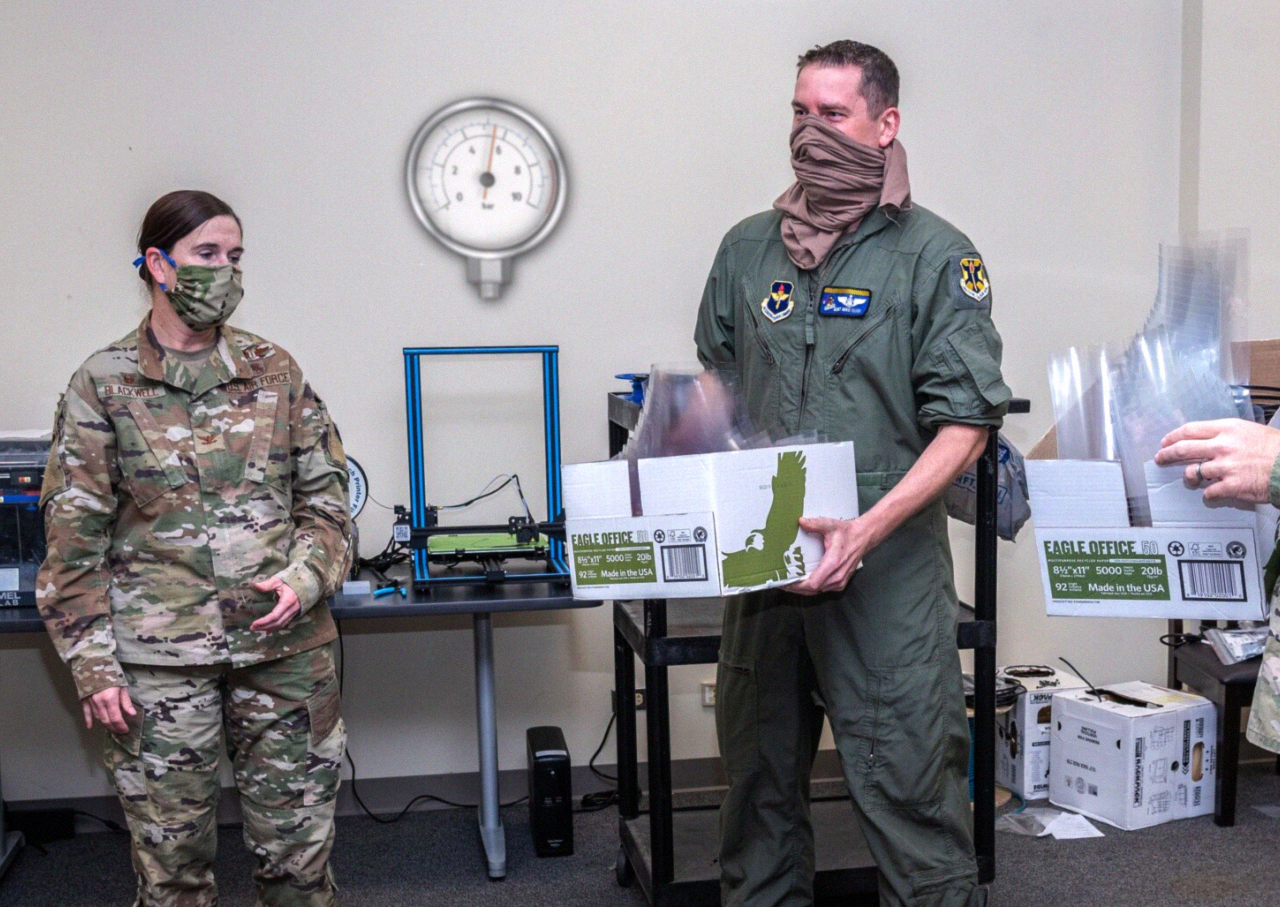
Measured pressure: 5.5 bar
